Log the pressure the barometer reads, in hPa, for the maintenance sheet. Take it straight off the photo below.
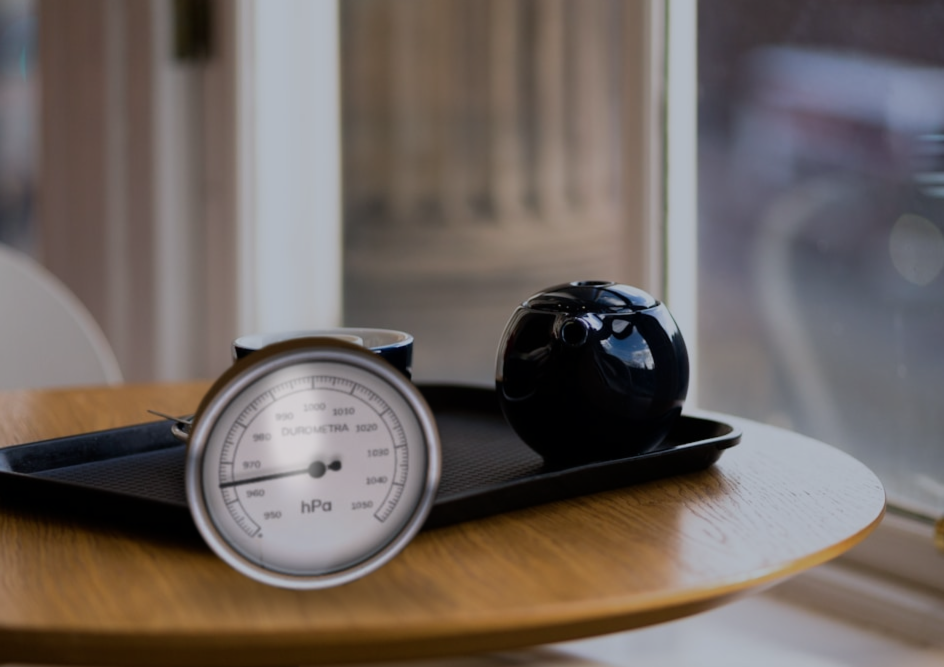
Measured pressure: 965 hPa
